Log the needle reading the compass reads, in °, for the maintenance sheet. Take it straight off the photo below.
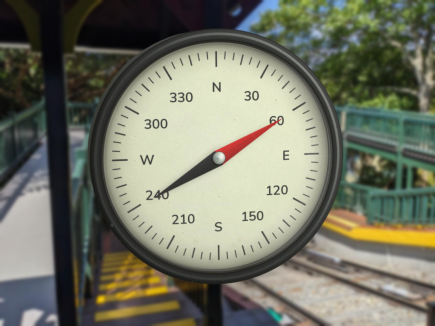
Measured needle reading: 60 °
